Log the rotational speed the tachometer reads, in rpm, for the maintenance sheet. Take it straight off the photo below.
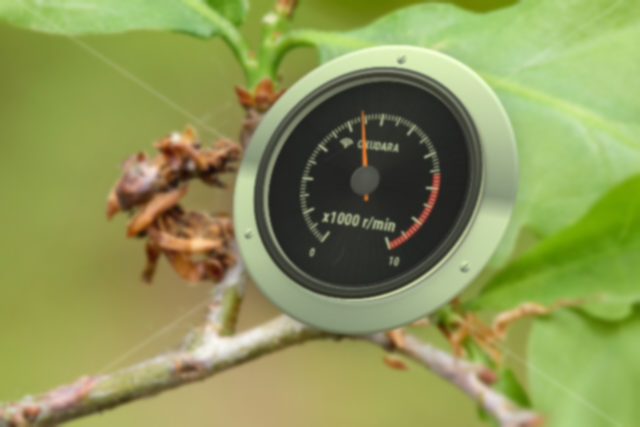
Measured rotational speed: 4500 rpm
